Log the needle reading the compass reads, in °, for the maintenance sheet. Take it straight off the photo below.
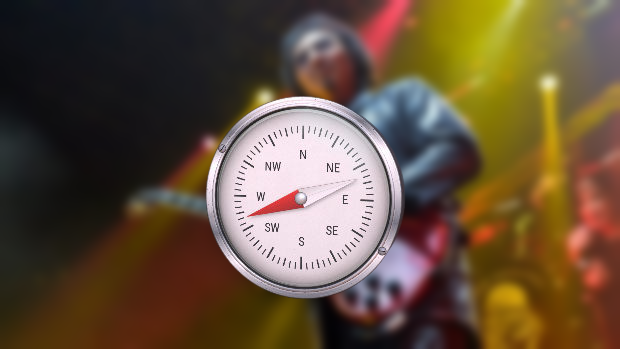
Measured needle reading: 250 °
